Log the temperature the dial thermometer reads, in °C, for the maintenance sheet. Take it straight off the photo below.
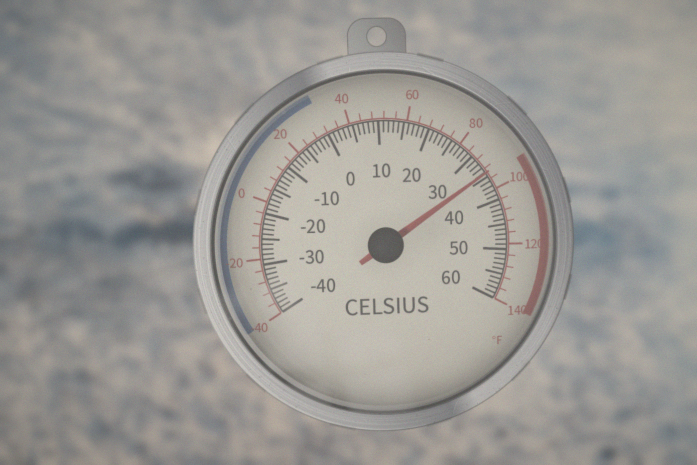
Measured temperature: 34 °C
